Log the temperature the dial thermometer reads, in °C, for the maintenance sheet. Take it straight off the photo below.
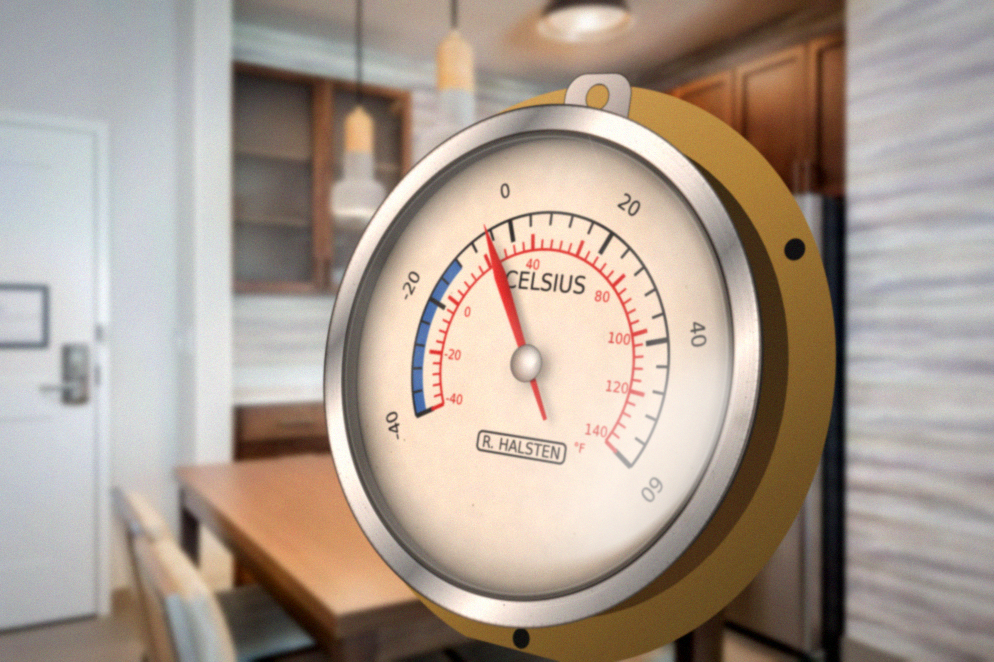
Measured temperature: -4 °C
